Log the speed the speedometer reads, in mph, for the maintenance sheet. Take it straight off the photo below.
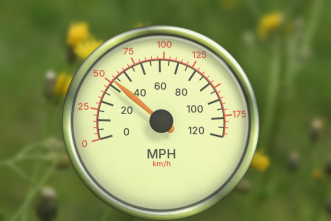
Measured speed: 32.5 mph
